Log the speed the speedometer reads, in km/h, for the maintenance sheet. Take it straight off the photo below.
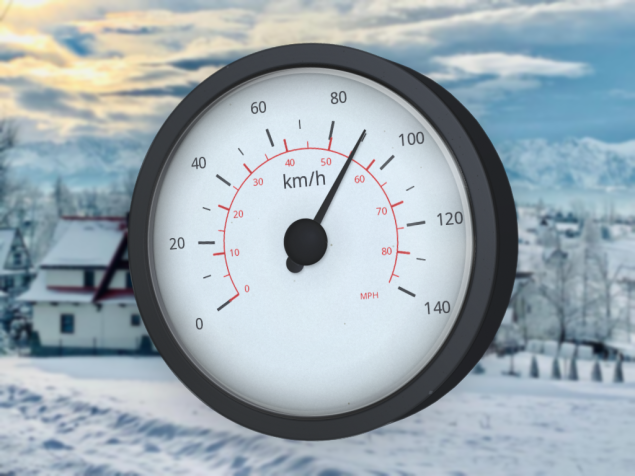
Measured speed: 90 km/h
